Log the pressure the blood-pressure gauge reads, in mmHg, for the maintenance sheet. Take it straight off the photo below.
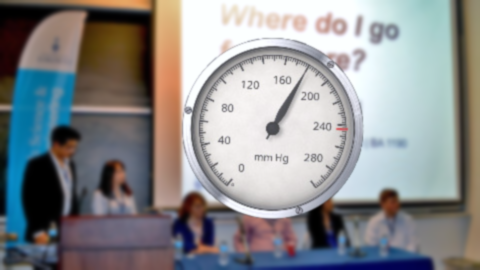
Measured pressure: 180 mmHg
